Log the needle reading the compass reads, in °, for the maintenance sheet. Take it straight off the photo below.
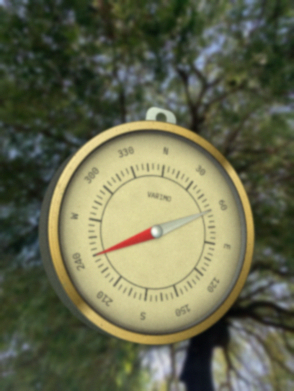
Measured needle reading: 240 °
